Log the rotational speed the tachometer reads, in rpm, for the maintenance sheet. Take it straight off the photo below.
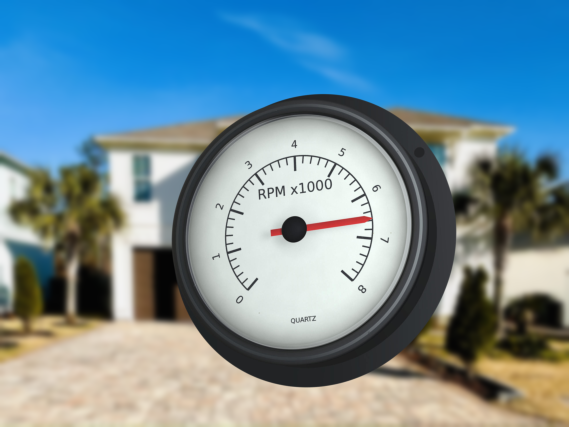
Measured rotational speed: 6600 rpm
